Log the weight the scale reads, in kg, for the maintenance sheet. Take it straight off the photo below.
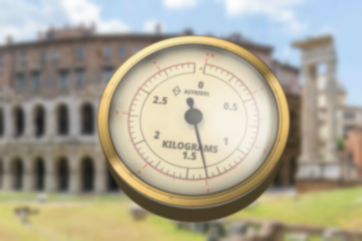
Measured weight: 1.35 kg
